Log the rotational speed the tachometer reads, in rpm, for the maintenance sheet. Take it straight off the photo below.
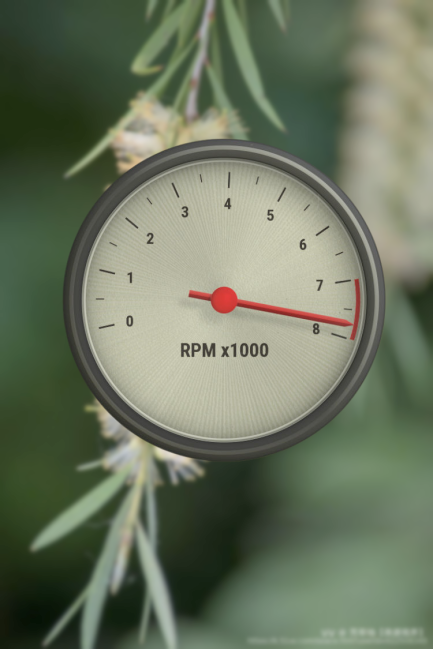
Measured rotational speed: 7750 rpm
